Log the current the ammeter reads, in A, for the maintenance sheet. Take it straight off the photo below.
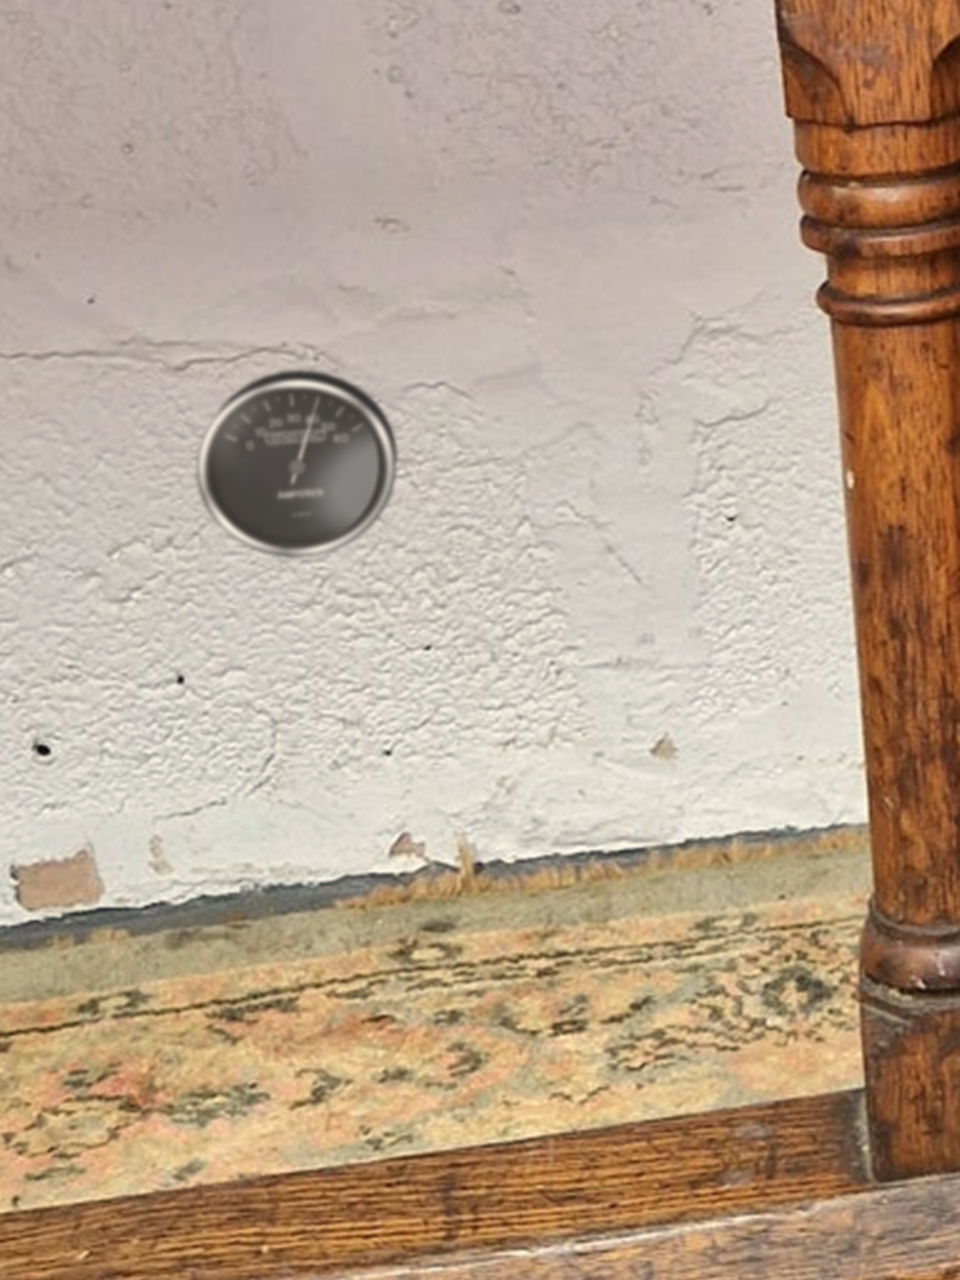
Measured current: 40 A
